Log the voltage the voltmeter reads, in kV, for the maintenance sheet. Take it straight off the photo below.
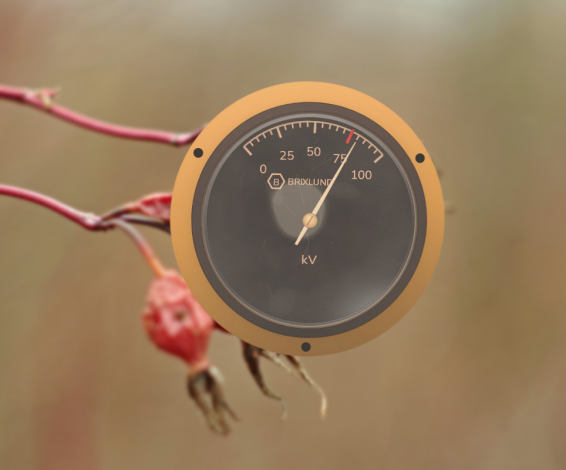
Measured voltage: 80 kV
